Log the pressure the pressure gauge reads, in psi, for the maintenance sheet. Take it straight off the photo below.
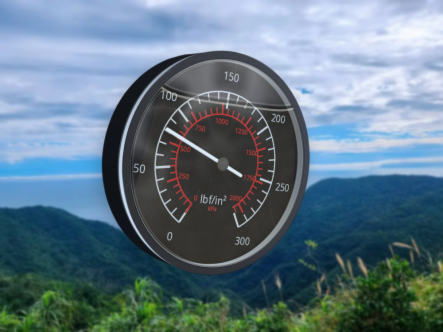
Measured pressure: 80 psi
